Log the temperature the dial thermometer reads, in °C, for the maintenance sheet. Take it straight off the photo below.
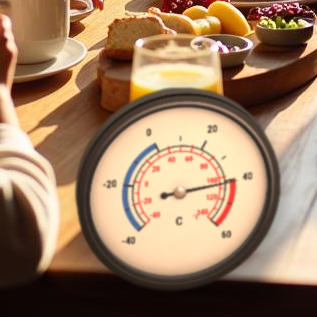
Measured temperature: 40 °C
